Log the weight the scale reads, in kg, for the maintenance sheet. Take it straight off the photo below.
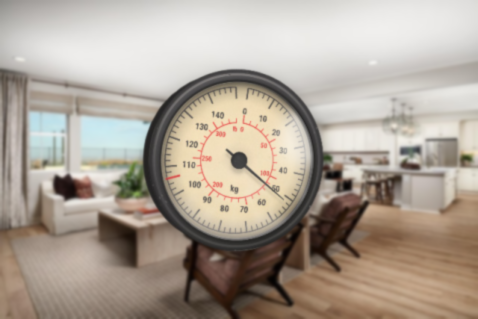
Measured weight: 52 kg
